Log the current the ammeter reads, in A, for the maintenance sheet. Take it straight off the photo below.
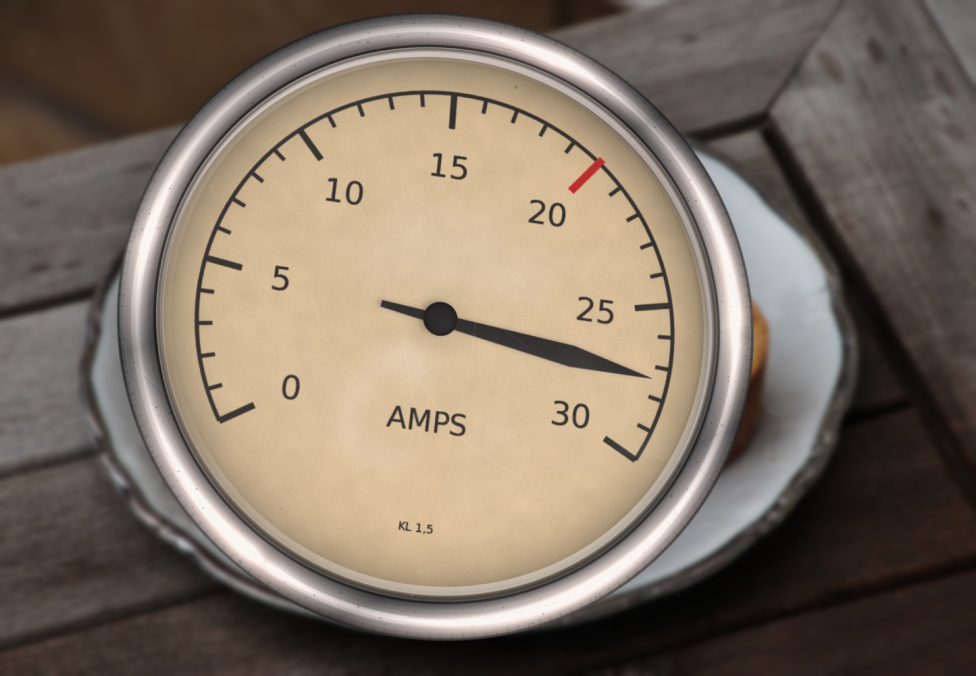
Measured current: 27.5 A
